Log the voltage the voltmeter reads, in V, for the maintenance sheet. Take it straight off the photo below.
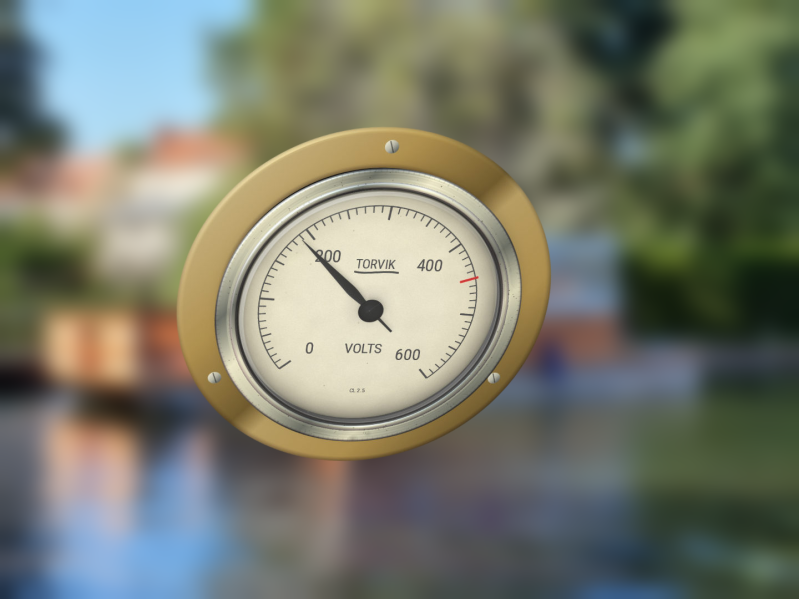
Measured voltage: 190 V
